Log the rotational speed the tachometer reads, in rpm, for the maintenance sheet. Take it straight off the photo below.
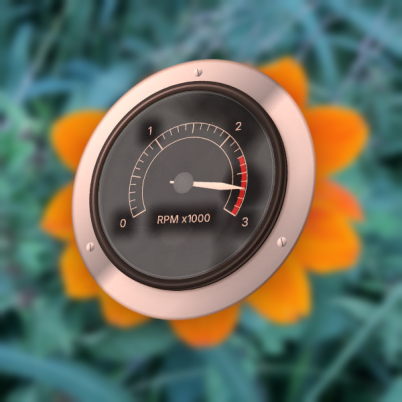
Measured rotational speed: 2700 rpm
